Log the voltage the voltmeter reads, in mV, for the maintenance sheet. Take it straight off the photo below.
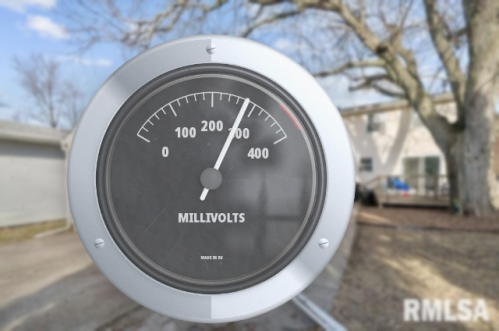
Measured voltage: 280 mV
